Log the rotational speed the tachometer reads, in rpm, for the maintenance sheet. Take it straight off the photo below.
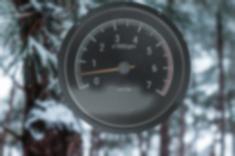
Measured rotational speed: 500 rpm
